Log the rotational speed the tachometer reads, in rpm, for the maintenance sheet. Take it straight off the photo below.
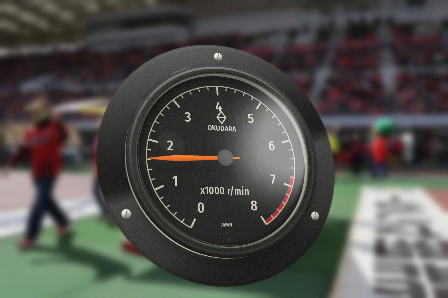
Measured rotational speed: 1600 rpm
